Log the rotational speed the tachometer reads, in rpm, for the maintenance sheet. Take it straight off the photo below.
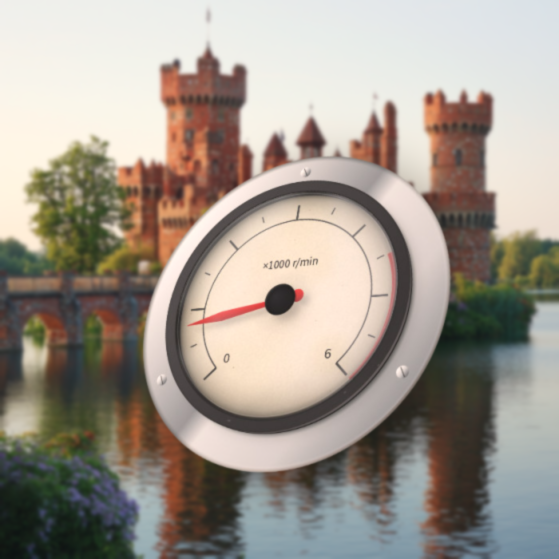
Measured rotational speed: 750 rpm
